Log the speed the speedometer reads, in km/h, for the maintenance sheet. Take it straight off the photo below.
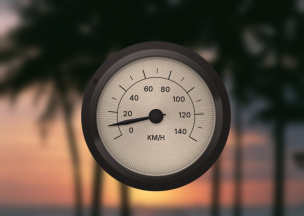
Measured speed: 10 km/h
